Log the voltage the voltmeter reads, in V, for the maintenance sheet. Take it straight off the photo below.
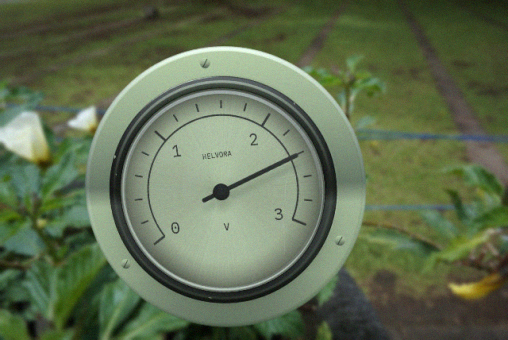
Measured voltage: 2.4 V
